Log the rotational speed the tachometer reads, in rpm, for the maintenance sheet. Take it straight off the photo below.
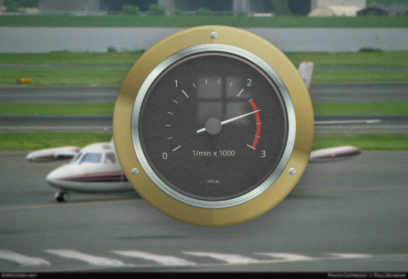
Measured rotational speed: 2400 rpm
